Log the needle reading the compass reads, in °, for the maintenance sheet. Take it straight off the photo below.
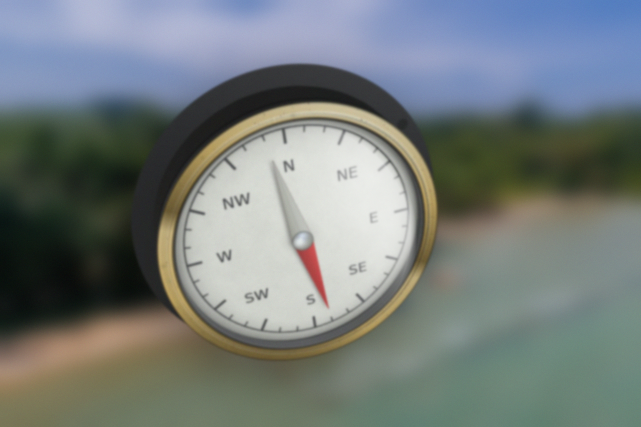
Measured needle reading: 170 °
